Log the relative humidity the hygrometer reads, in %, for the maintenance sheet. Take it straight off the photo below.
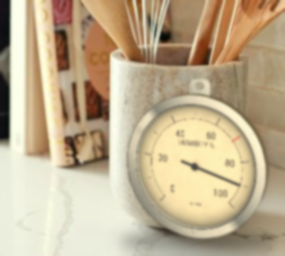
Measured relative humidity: 90 %
